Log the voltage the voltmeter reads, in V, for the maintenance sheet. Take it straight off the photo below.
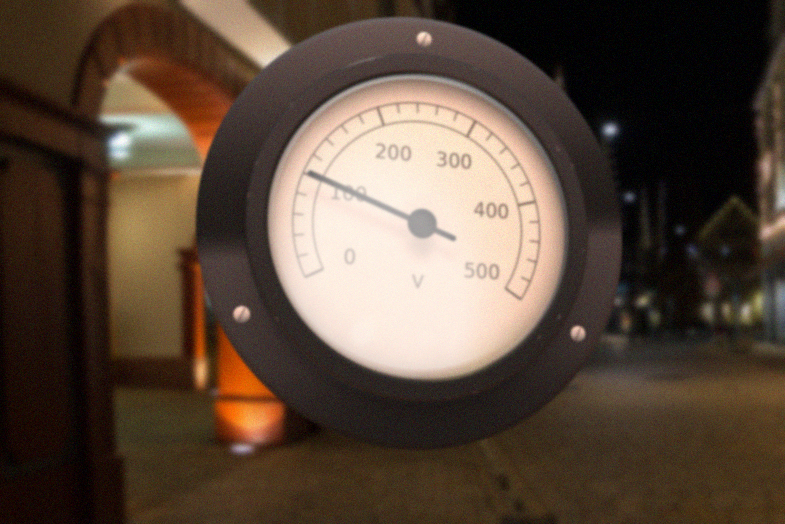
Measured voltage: 100 V
